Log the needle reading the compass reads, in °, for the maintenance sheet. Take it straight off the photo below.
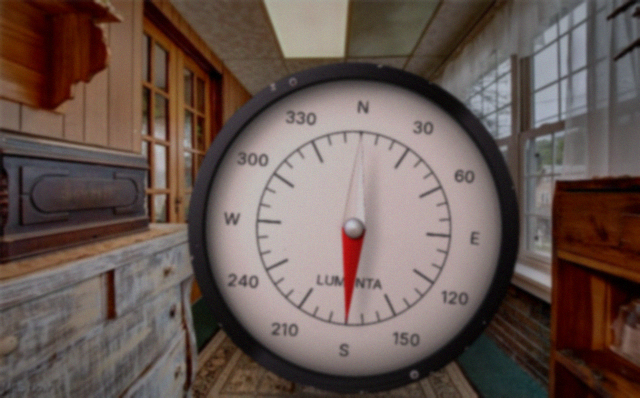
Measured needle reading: 180 °
